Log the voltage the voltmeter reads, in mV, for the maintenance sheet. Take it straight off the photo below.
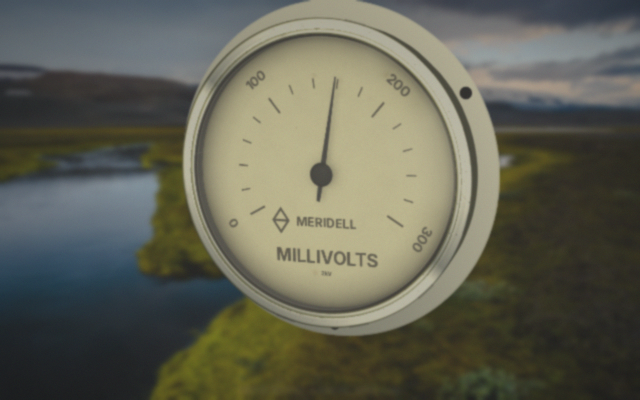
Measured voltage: 160 mV
